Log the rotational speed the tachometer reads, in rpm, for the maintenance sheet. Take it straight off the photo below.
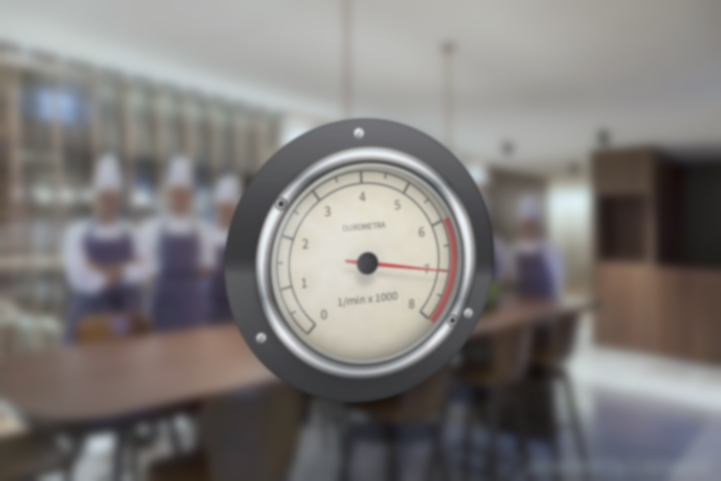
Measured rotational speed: 7000 rpm
